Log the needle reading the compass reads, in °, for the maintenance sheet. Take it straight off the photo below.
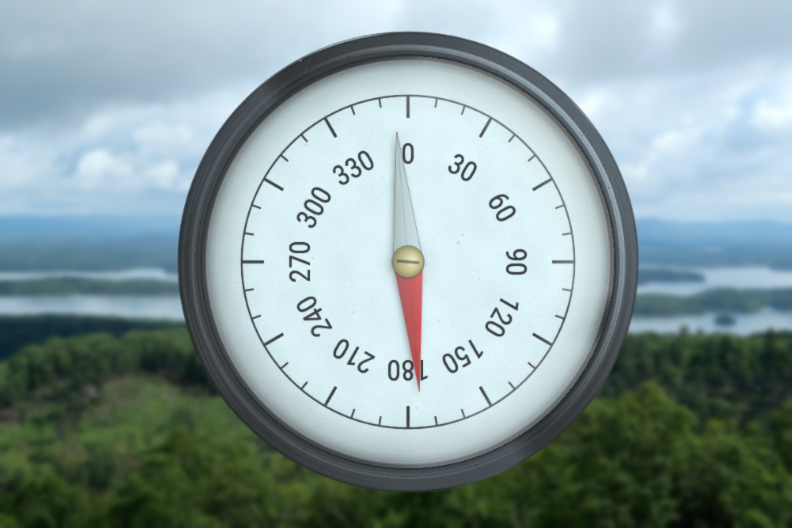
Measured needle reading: 175 °
